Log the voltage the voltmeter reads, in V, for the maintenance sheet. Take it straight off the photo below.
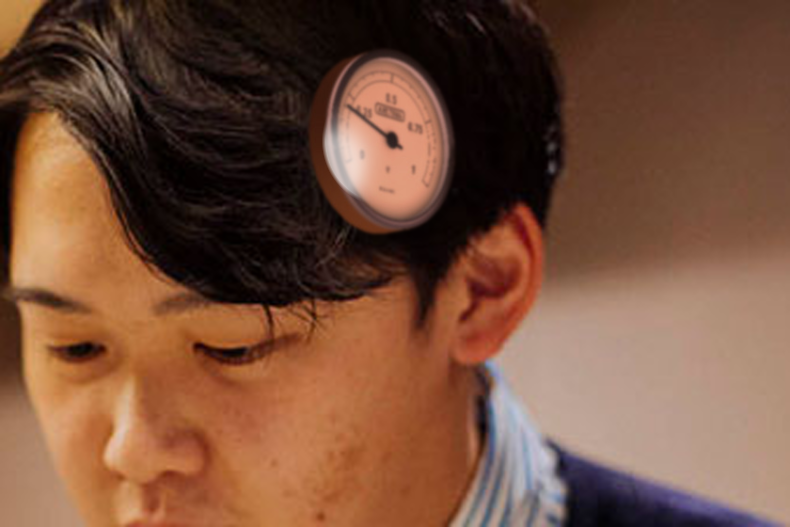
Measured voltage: 0.2 V
